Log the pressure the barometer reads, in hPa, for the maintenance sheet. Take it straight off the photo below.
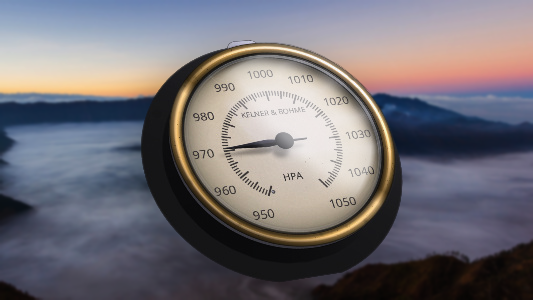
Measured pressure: 970 hPa
